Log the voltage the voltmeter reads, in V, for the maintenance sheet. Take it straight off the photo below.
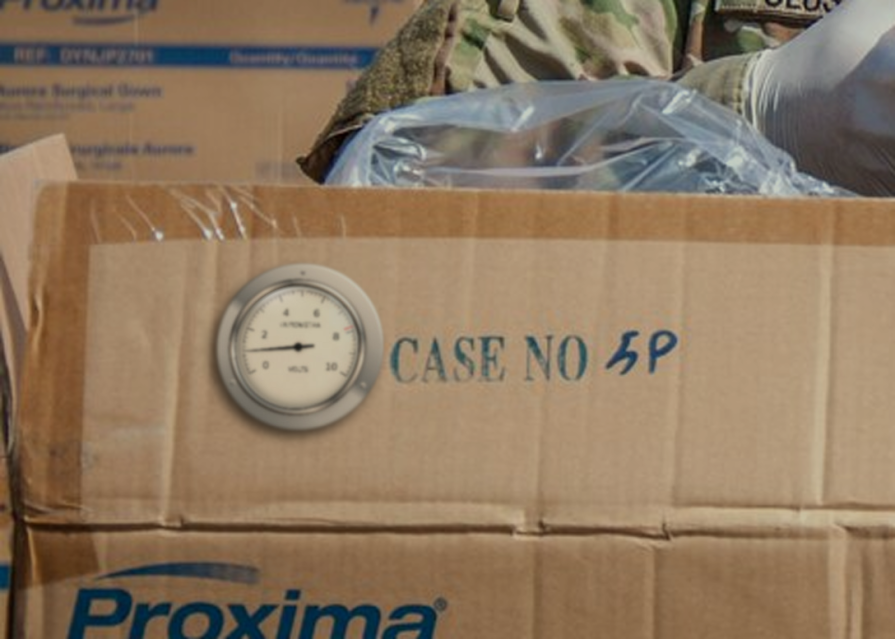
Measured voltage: 1 V
